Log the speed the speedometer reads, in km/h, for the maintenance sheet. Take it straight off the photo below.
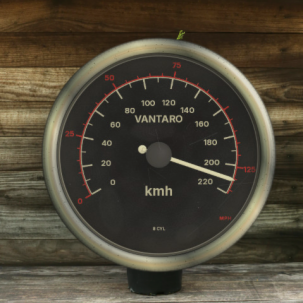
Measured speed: 210 km/h
